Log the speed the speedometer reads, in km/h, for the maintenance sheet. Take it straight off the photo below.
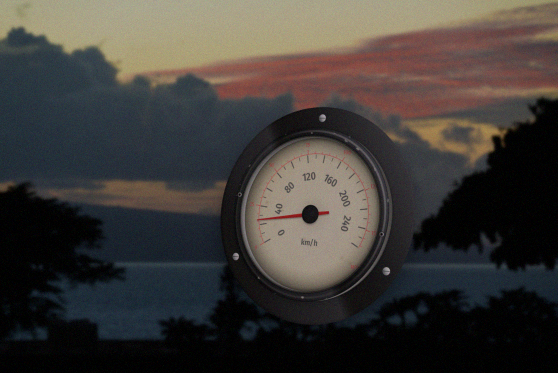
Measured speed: 25 km/h
